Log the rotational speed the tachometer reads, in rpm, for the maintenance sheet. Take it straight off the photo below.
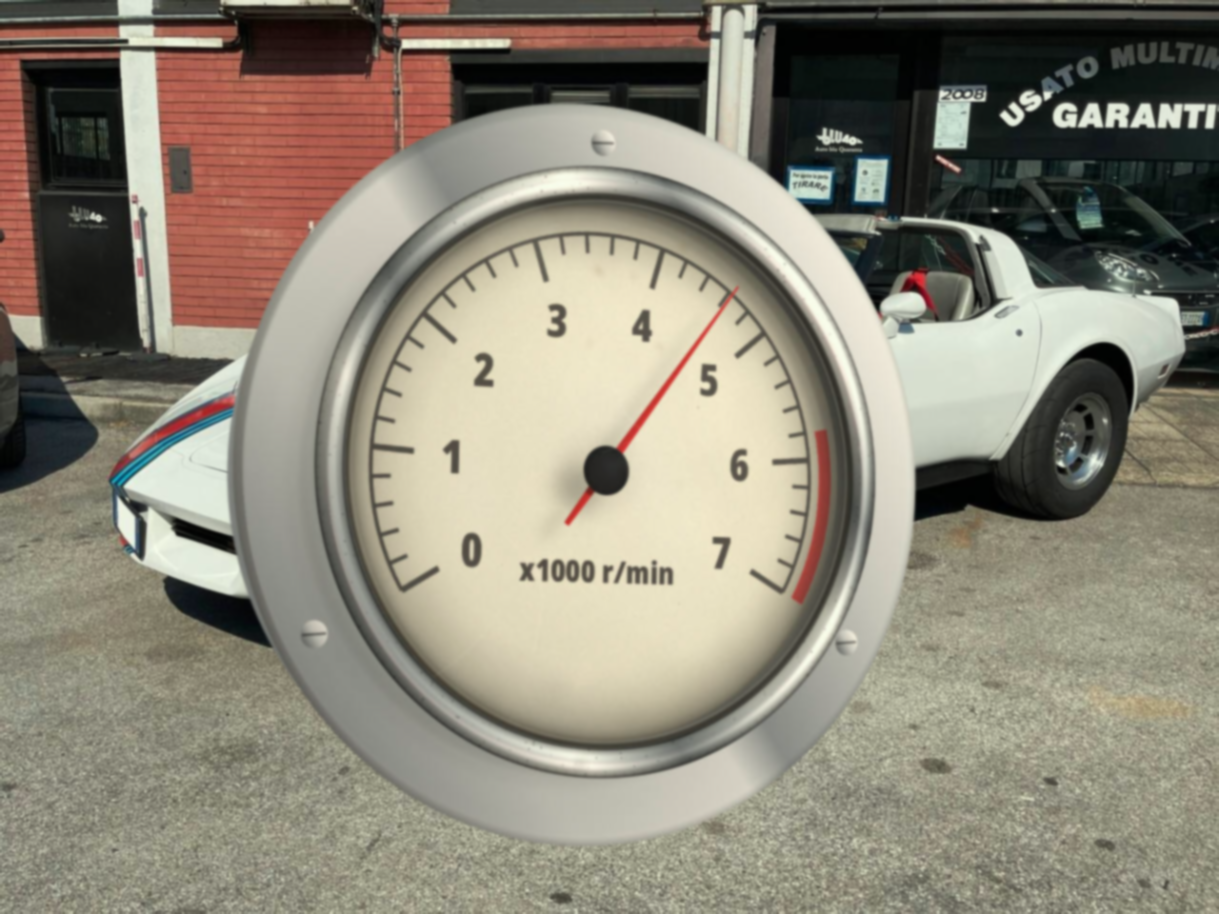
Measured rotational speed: 4600 rpm
